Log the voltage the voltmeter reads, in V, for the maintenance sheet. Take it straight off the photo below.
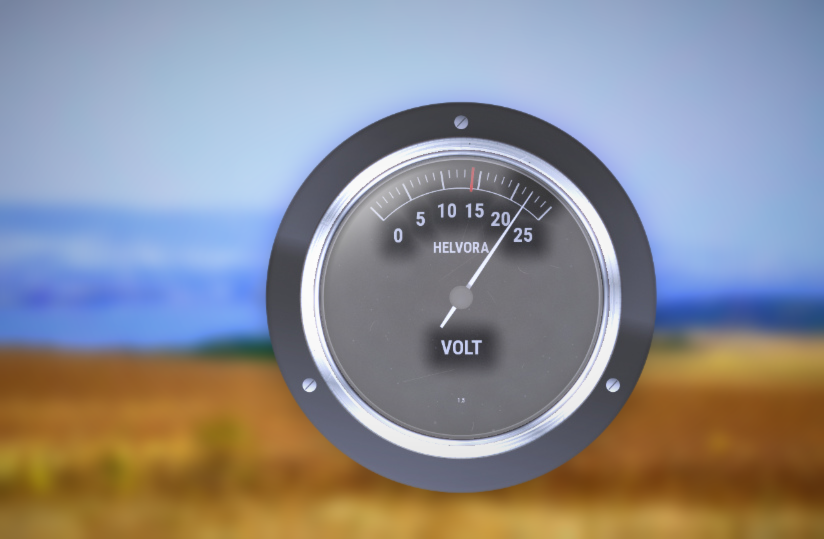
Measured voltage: 22 V
